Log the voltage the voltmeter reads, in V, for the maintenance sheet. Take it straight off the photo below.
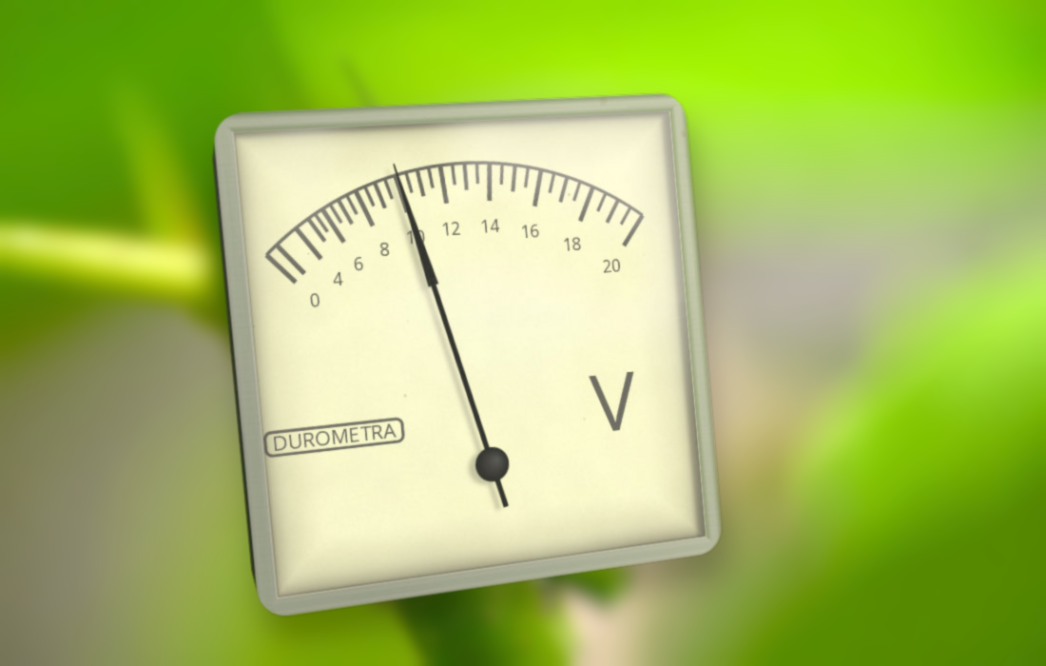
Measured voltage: 10 V
